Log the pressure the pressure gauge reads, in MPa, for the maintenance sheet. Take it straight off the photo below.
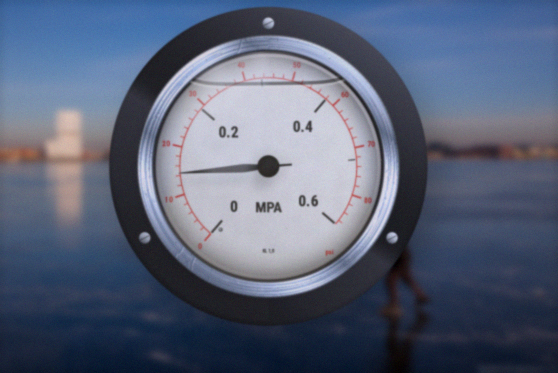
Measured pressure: 0.1 MPa
